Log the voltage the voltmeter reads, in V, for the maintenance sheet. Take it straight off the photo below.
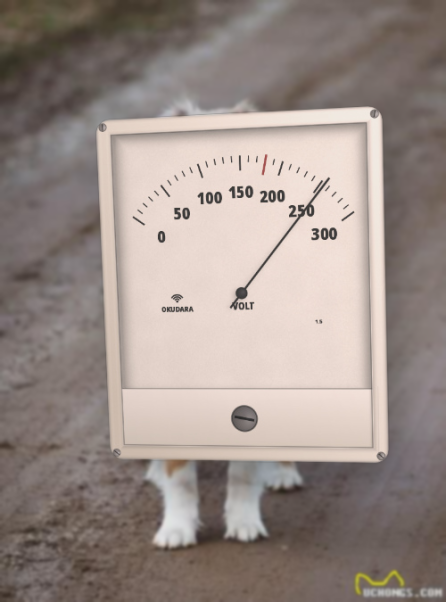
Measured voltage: 255 V
